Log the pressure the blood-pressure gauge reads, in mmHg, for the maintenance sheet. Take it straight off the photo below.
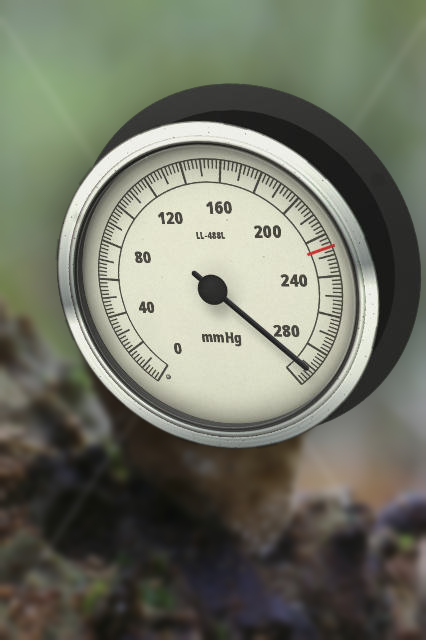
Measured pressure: 290 mmHg
